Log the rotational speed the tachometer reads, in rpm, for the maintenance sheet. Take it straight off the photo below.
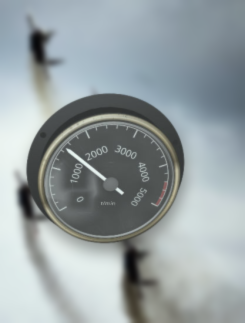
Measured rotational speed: 1500 rpm
